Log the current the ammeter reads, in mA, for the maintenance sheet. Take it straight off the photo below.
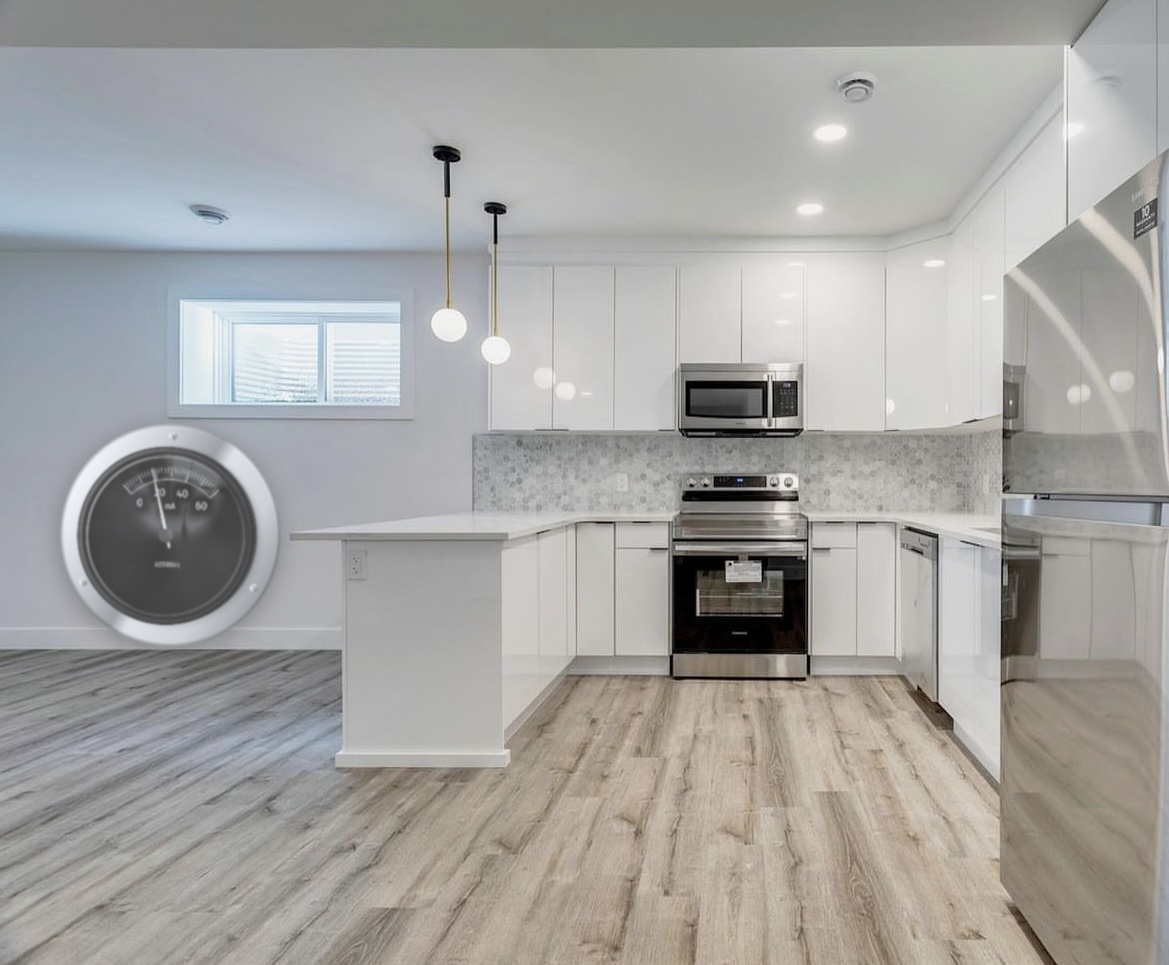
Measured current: 20 mA
